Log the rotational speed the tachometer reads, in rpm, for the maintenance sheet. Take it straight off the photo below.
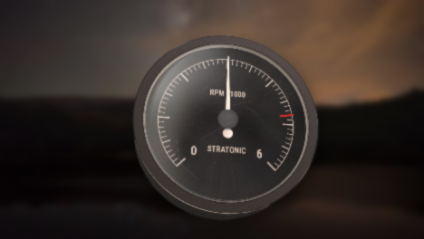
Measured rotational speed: 3000 rpm
